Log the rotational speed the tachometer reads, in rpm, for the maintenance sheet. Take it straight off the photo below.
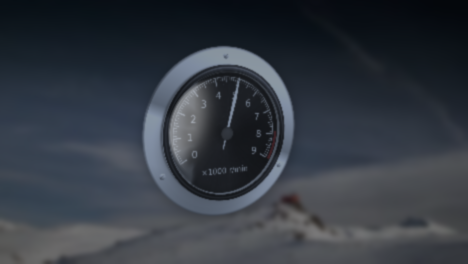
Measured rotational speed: 5000 rpm
